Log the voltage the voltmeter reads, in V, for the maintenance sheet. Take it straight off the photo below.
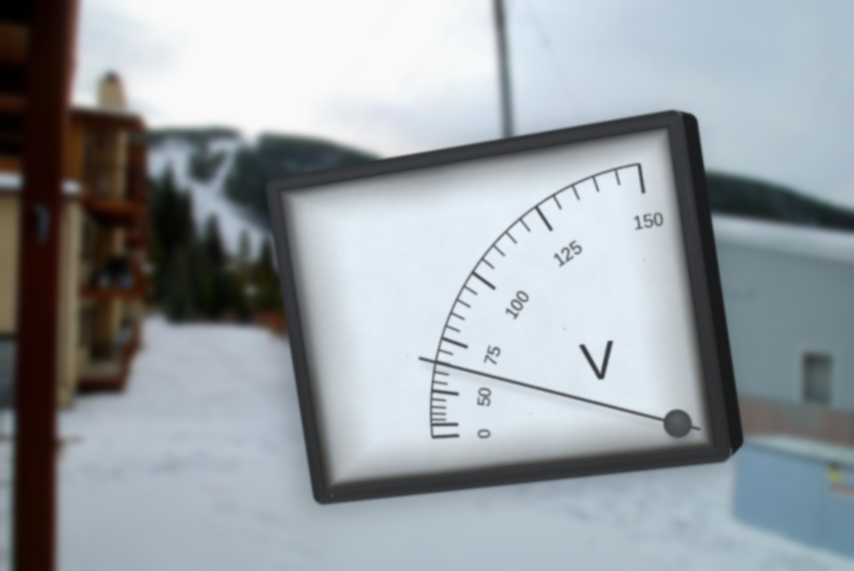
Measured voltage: 65 V
